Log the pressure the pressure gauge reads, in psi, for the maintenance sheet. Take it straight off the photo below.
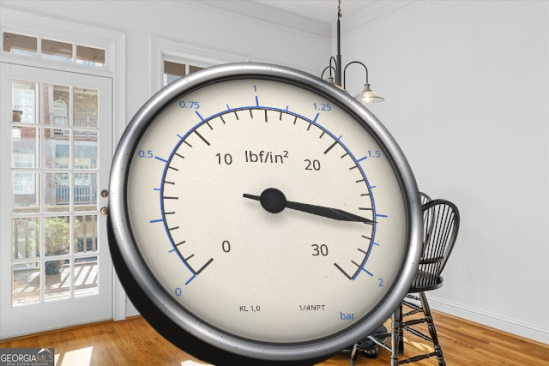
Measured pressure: 26 psi
